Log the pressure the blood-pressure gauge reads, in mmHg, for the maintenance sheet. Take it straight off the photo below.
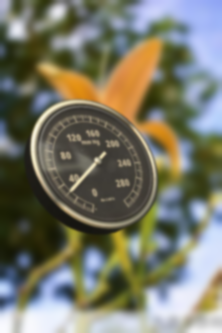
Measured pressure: 30 mmHg
